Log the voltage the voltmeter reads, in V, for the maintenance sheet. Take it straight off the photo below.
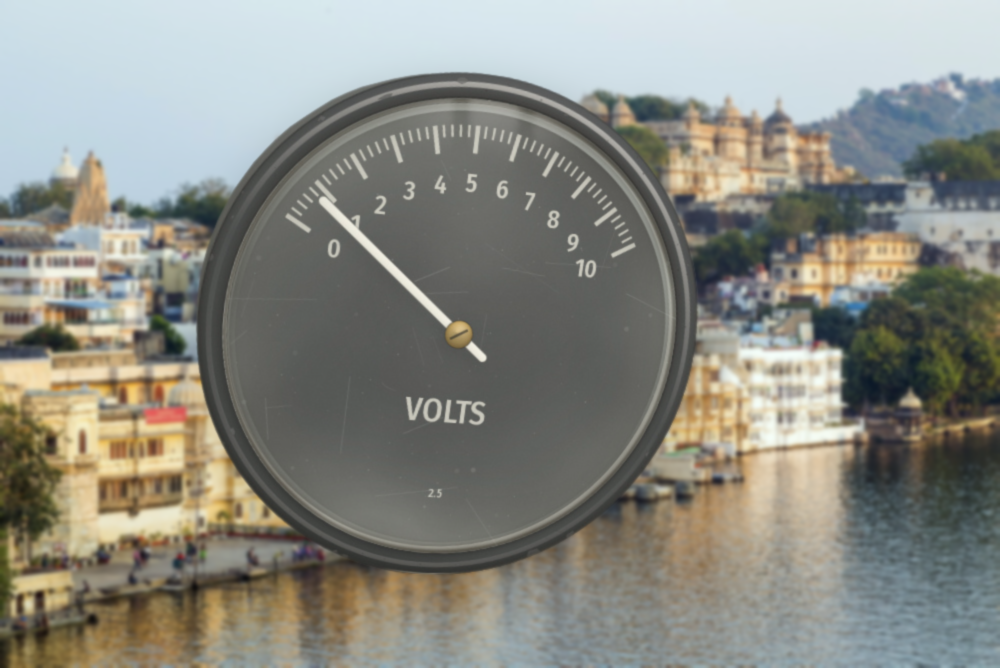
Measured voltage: 0.8 V
